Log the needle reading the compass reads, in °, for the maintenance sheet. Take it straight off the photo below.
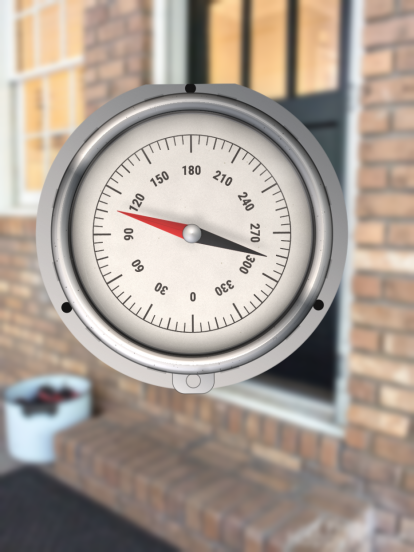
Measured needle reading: 107.5 °
